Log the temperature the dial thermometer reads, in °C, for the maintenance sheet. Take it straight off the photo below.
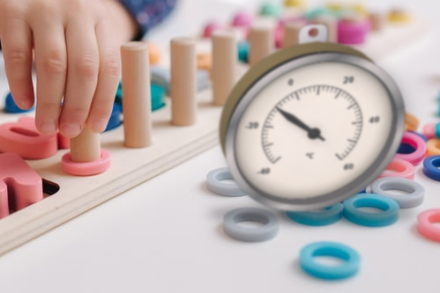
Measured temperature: -10 °C
